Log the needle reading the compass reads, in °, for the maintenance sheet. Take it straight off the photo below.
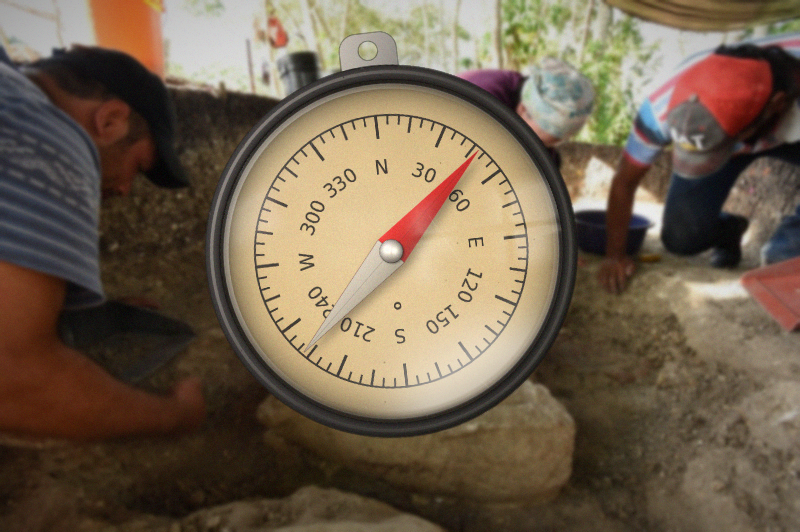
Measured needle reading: 47.5 °
